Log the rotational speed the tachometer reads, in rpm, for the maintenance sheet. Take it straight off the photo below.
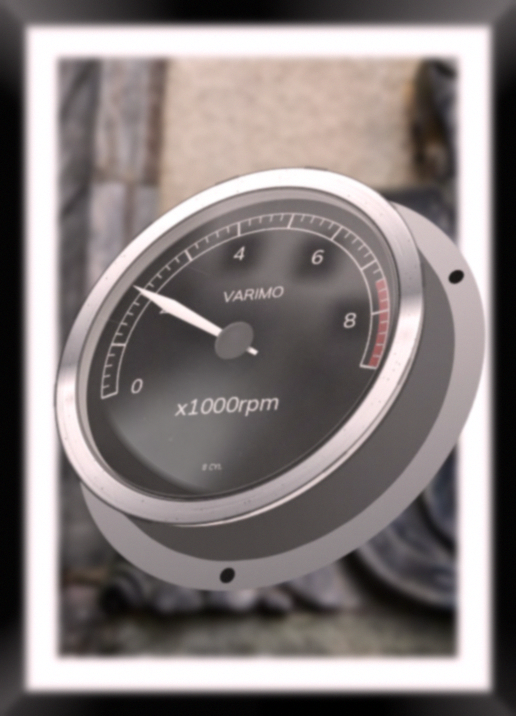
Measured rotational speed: 2000 rpm
